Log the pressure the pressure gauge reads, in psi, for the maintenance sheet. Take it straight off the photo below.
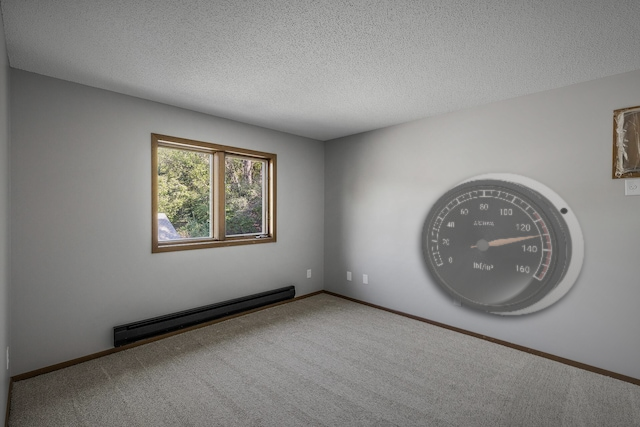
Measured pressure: 130 psi
